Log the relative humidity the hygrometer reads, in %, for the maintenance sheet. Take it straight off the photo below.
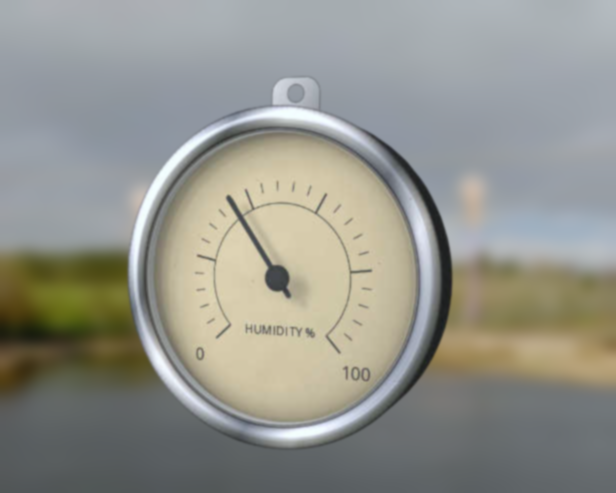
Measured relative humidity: 36 %
